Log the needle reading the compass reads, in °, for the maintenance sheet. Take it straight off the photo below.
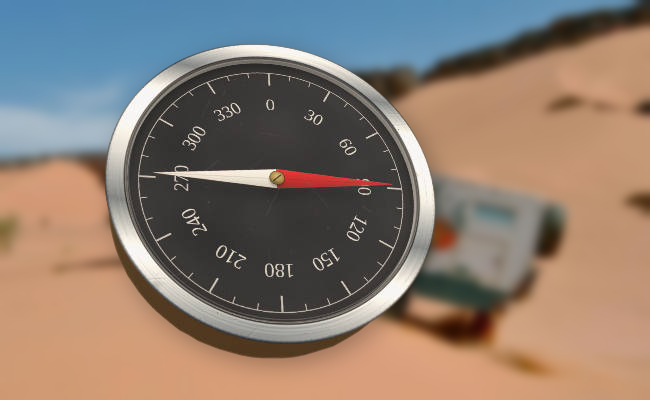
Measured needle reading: 90 °
